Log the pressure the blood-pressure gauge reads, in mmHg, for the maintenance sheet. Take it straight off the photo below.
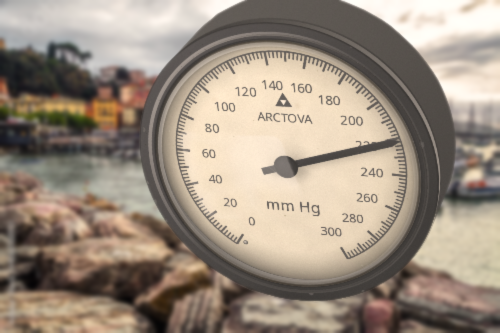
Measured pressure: 220 mmHg
